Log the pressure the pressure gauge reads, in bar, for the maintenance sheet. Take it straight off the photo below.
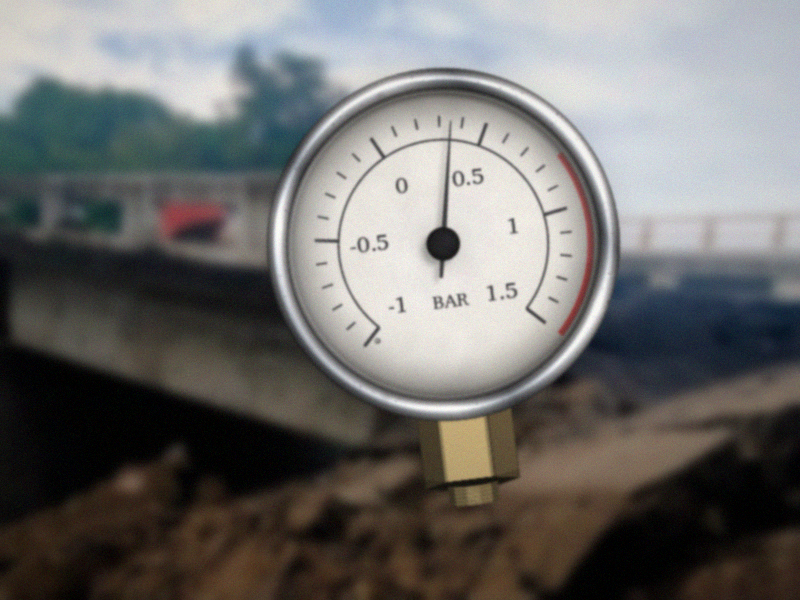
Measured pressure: 0.35 bar
